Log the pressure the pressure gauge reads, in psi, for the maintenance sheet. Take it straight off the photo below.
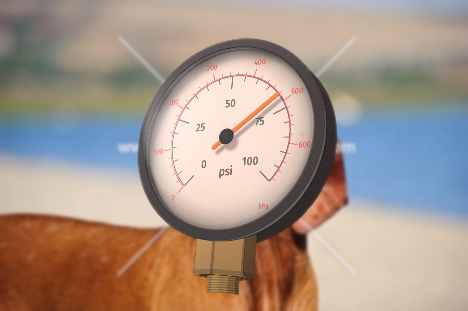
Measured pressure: 70 psi
